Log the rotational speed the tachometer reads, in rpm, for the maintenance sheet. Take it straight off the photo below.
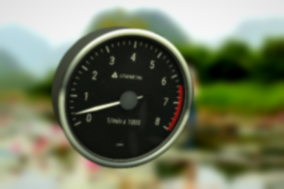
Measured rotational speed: 400 rpm
